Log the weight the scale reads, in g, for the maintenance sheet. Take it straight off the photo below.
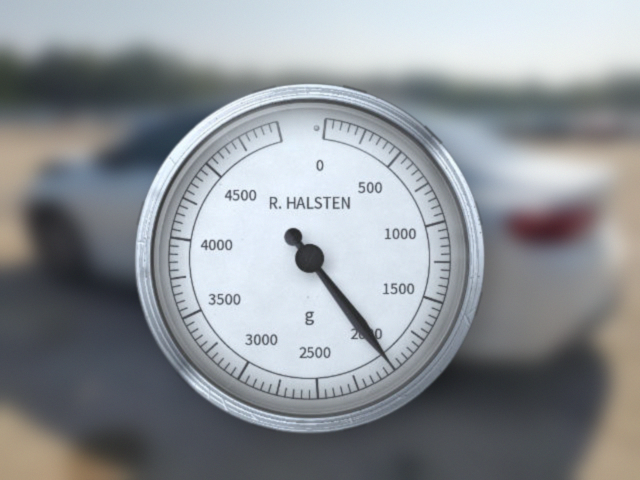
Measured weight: 2000 g
